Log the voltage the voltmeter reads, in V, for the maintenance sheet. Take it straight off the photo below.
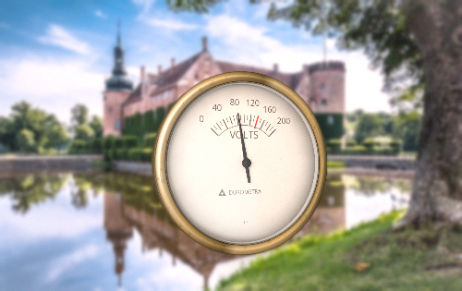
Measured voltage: 80 V
